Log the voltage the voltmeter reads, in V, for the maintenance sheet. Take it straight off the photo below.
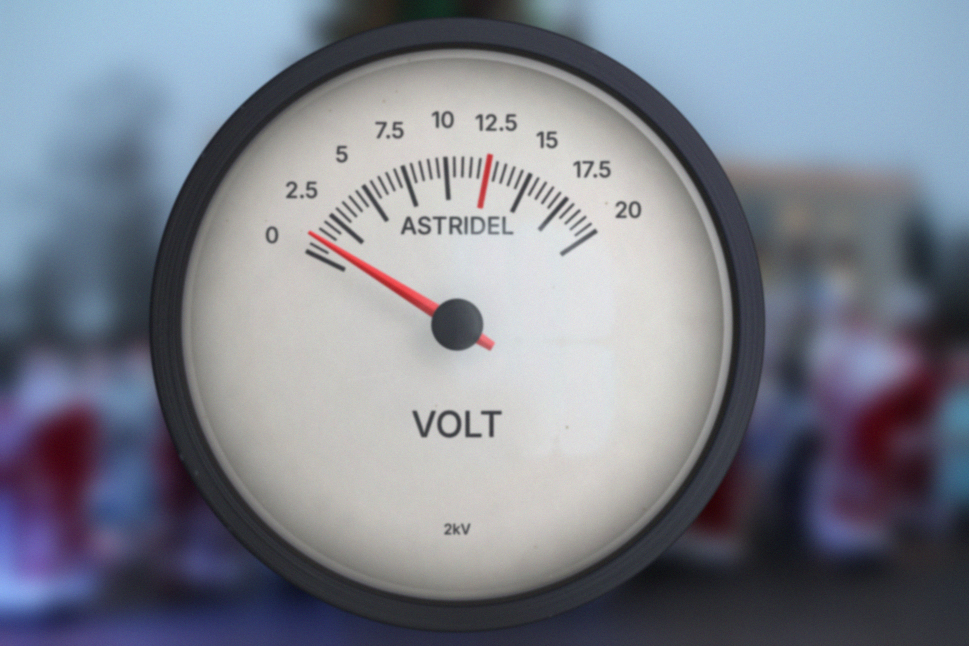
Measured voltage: 1 V
